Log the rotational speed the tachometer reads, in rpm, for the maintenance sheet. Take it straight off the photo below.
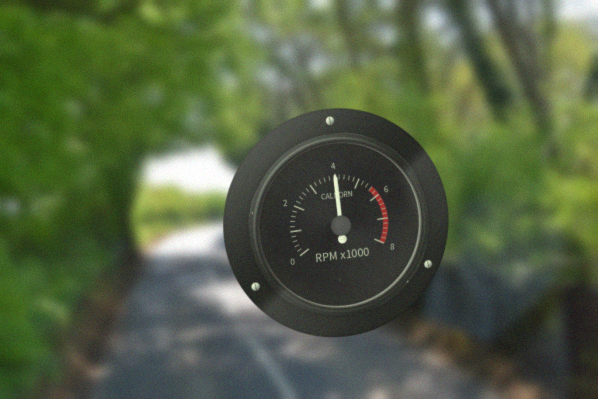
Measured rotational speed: 4000 rpm
